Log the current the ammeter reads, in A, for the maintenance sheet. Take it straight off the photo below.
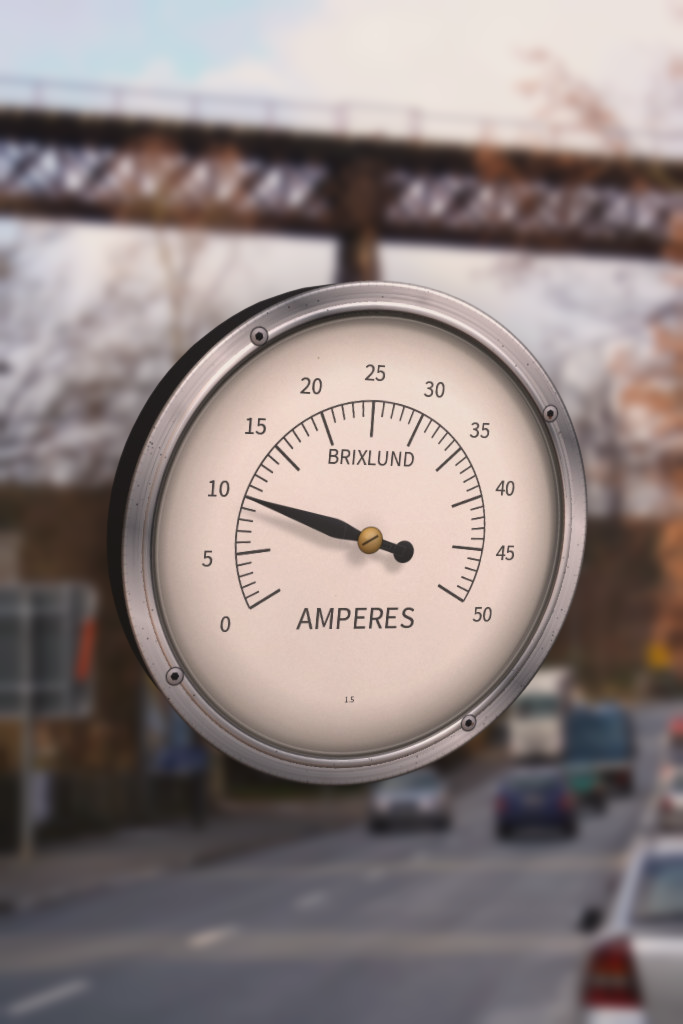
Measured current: 10 A
